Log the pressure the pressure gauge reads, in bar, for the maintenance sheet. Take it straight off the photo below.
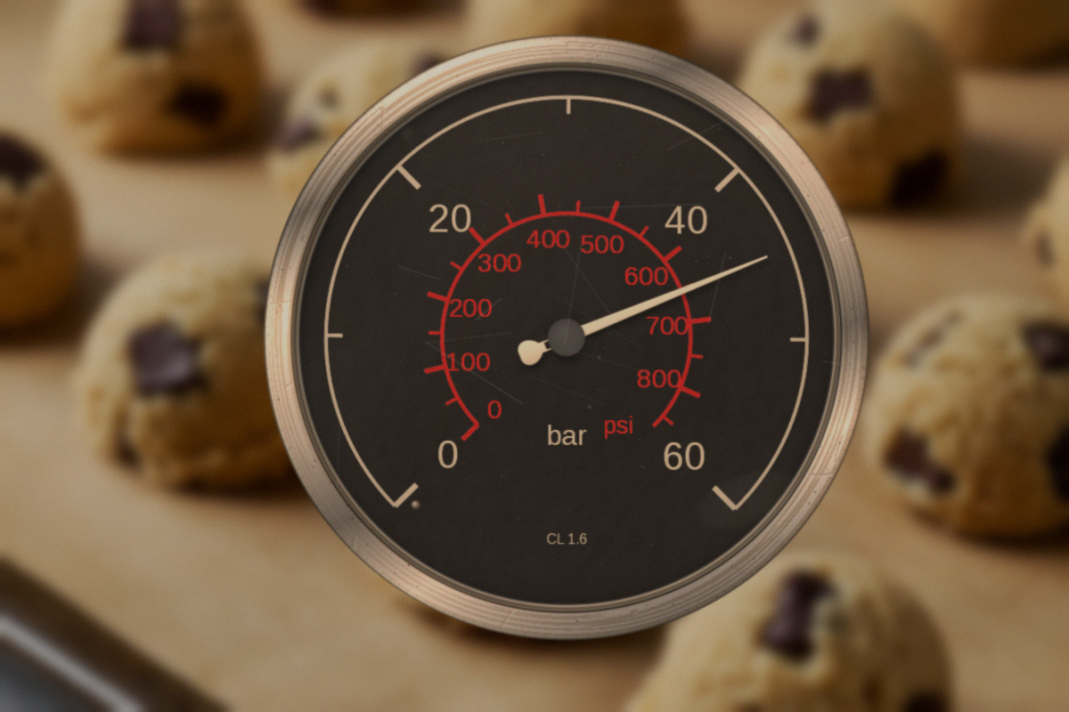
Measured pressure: 45 bar
